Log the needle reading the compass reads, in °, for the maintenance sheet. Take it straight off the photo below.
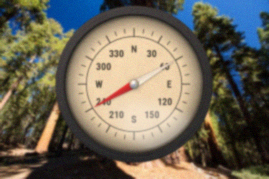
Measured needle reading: 240 °
